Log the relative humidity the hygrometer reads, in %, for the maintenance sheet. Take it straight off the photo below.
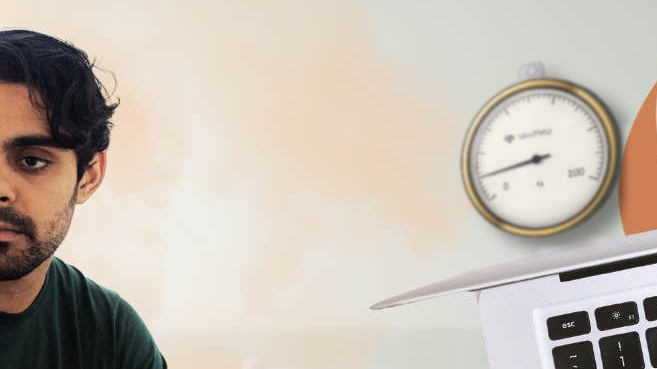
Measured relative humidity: 10 %
